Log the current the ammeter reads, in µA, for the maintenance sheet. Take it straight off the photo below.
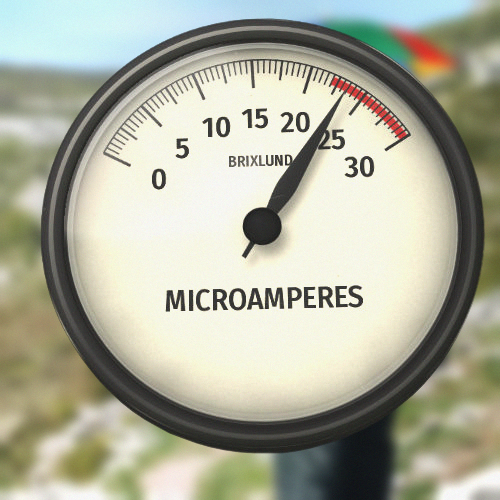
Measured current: 23.5 µA
